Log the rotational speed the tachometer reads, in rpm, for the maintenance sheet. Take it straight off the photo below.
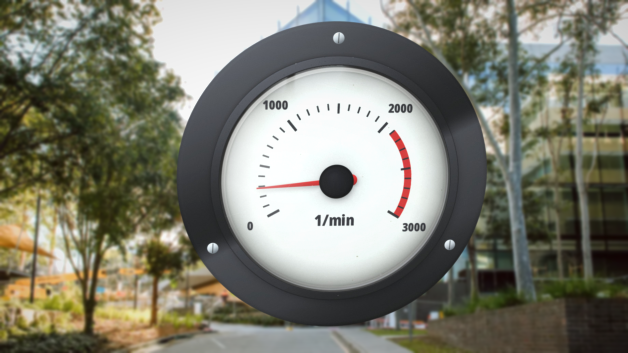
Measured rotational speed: 300 rpm
